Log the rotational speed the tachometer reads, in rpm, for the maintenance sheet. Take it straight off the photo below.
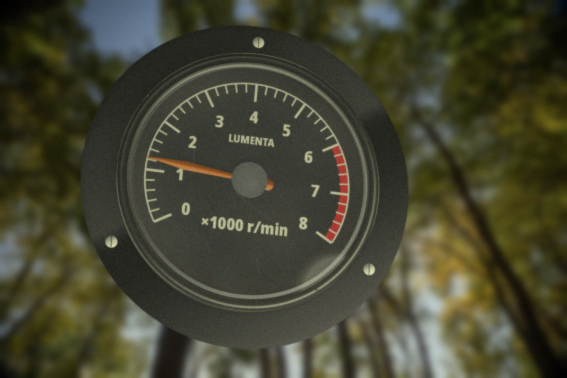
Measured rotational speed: 1200 rpm
